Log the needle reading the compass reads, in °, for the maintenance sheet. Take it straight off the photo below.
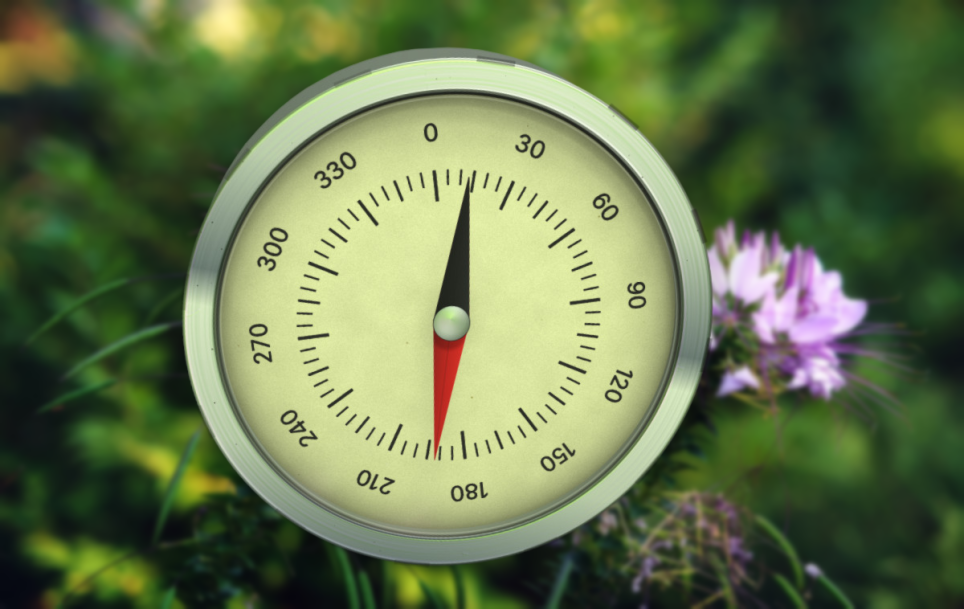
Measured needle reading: 192.5 °
